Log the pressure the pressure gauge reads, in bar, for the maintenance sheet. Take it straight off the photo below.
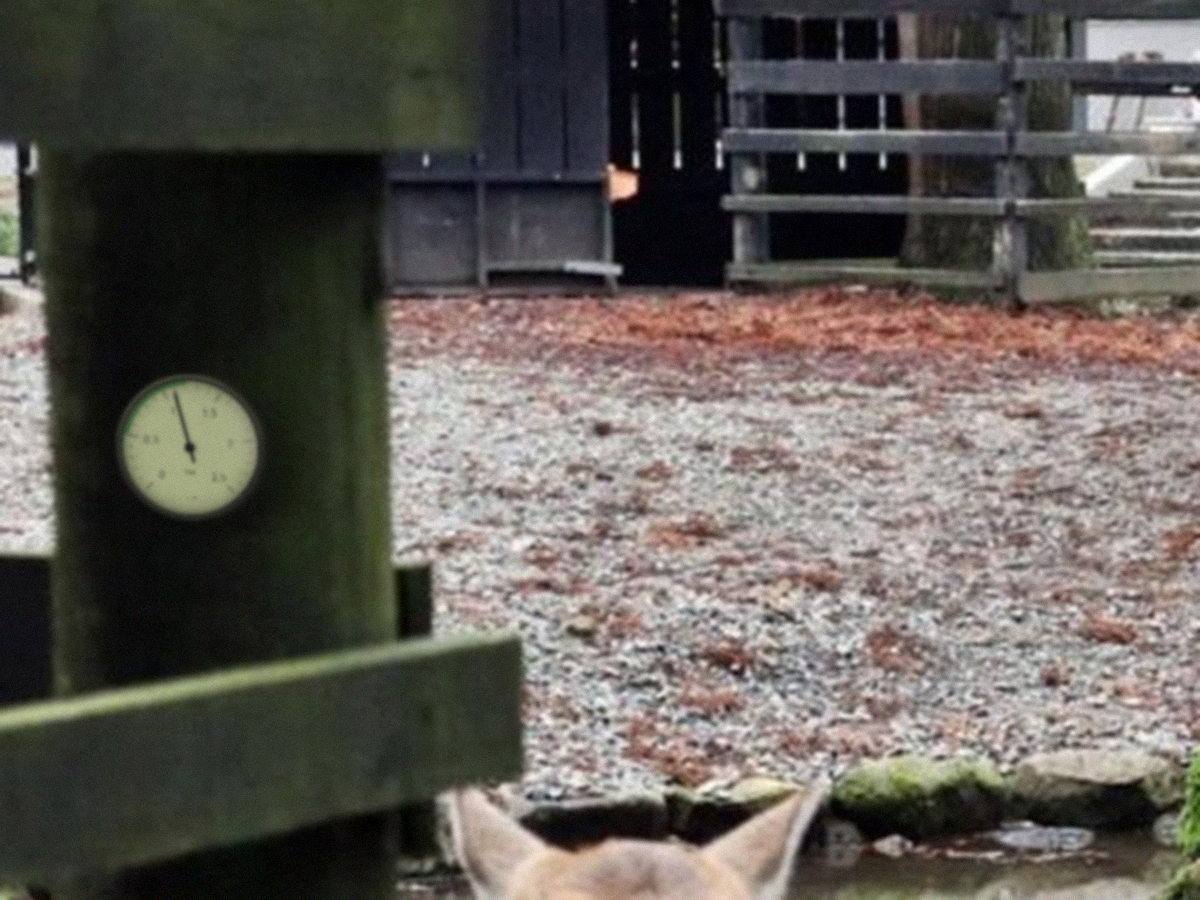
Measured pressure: 1.1 bar
